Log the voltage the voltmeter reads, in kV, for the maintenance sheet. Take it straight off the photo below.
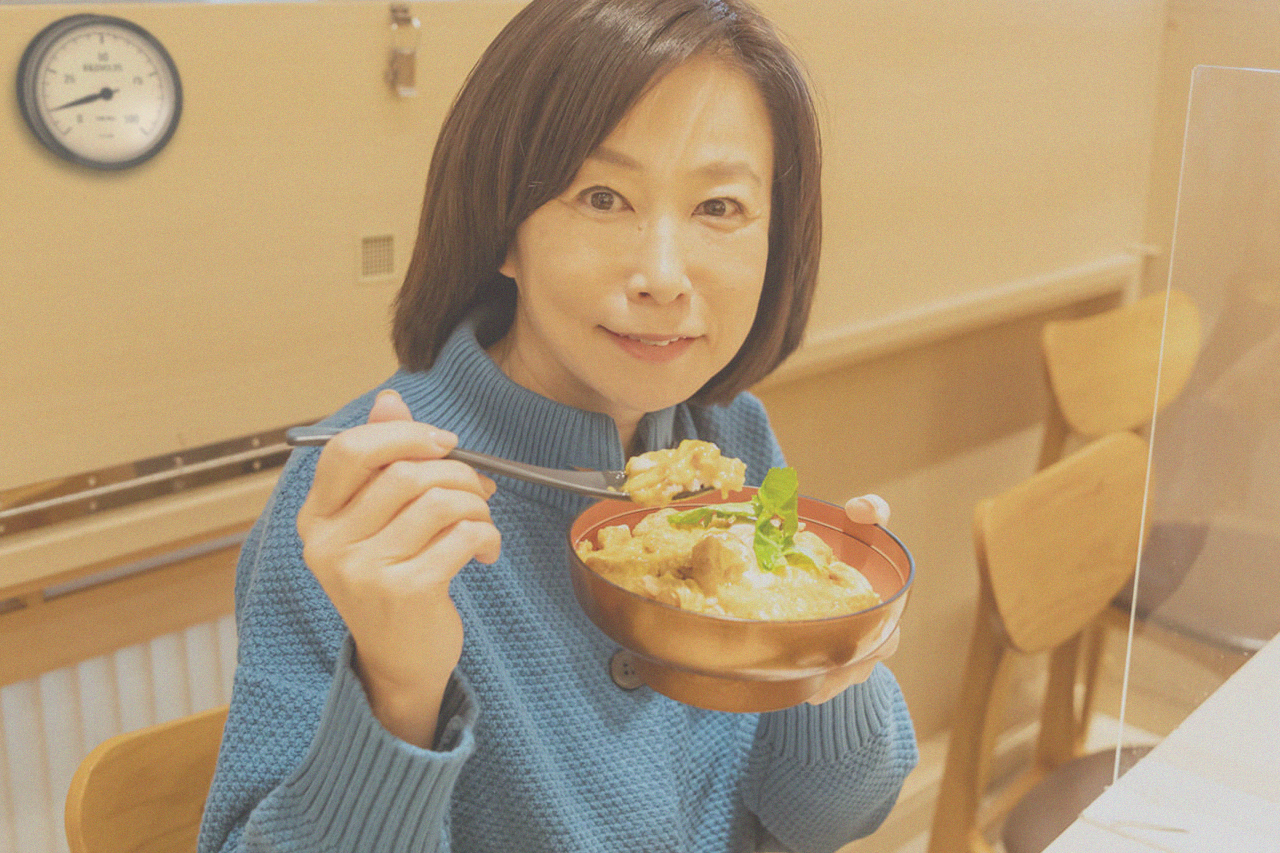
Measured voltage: 10 kV
